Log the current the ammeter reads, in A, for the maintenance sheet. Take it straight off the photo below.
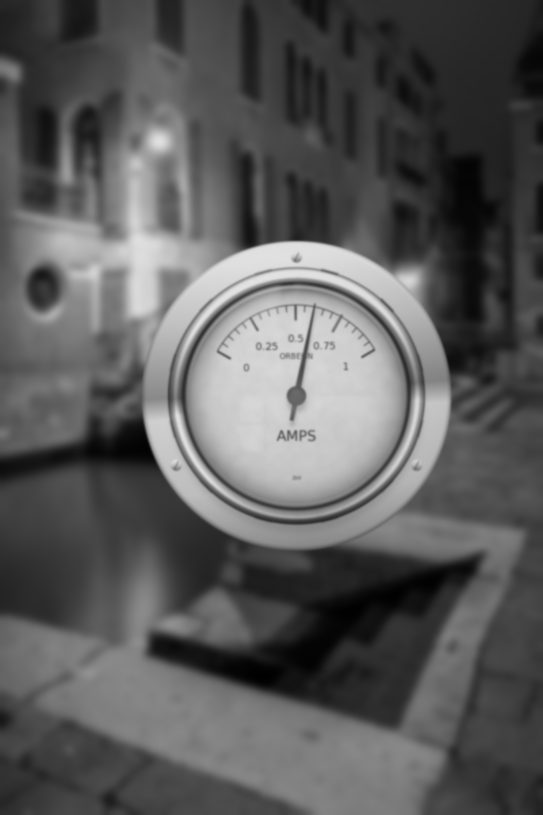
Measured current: 0.6 A
